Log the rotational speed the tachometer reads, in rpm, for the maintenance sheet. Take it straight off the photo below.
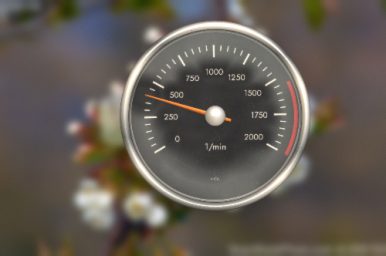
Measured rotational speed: 400 rpm
